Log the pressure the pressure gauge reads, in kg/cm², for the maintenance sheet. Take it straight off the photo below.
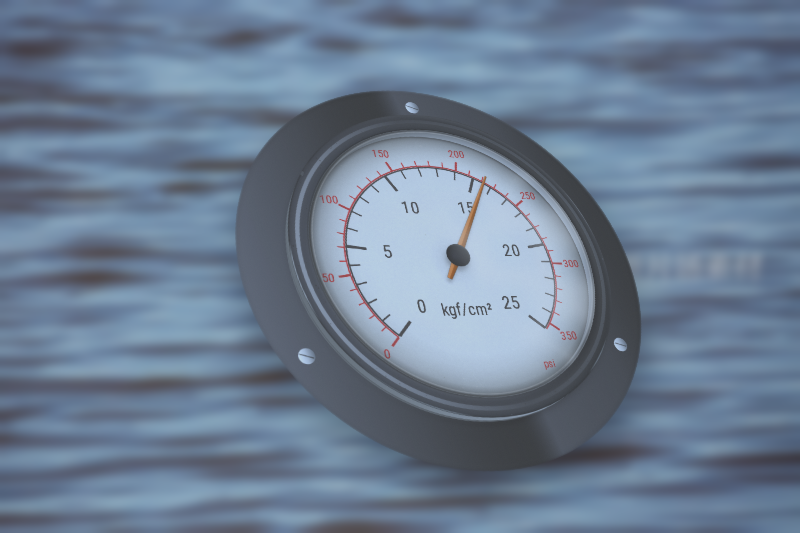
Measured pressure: 15.5 kg/cm²
